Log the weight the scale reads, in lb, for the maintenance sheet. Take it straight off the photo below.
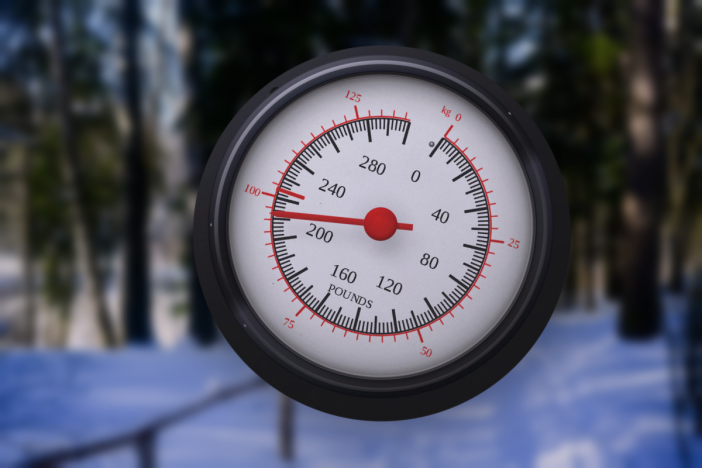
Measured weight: 212 lb
